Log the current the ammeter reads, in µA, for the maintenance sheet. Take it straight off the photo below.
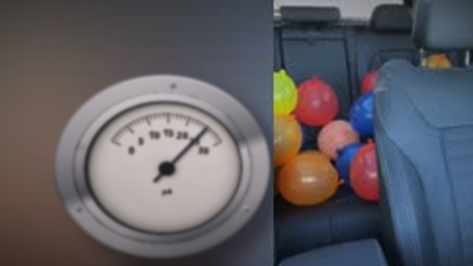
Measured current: 25 µA
